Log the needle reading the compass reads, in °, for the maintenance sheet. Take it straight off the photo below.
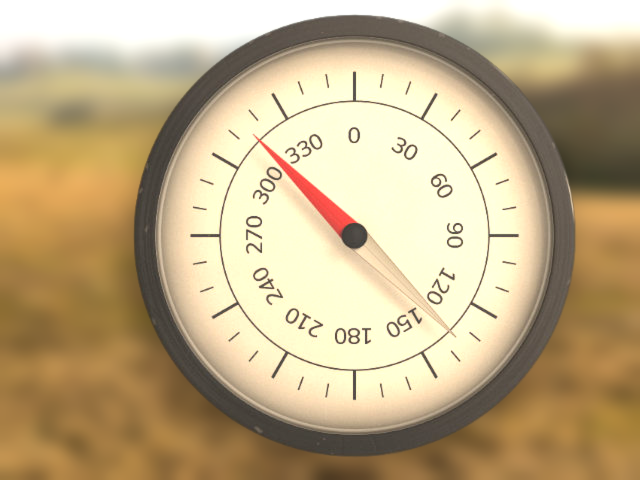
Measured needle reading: 315 °
